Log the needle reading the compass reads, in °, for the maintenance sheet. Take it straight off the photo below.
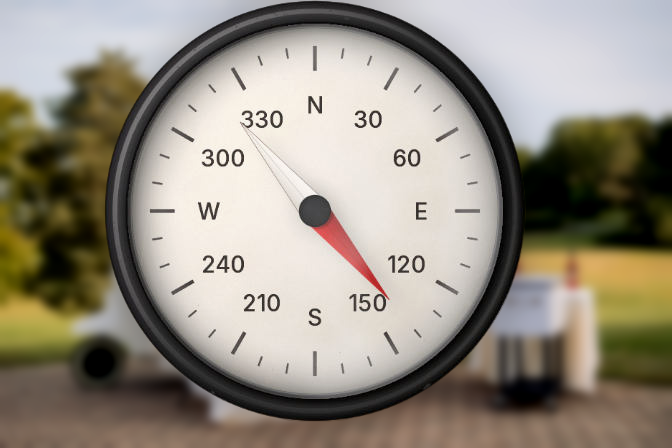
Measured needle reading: 140 °
